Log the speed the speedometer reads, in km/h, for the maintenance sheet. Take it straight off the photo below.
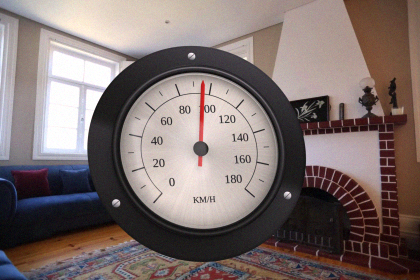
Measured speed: 95 km/h
